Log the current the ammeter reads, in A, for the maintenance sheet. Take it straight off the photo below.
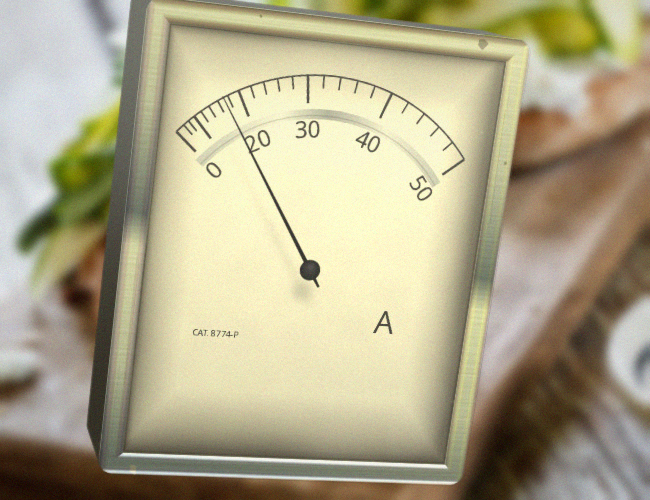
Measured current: 17 A
